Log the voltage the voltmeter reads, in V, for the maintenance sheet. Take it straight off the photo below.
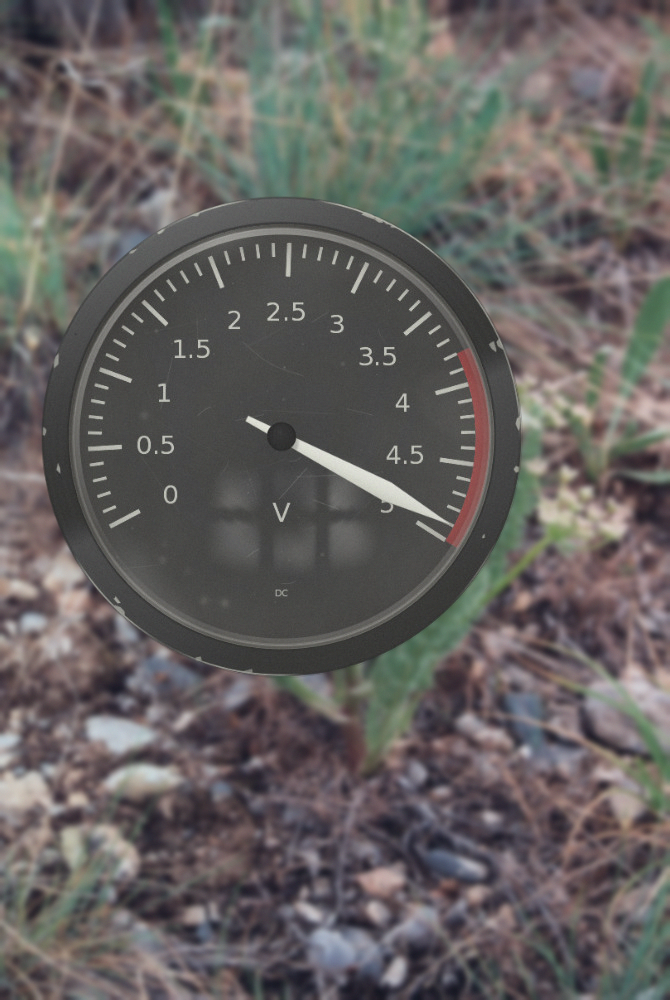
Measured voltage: 4.9 V
